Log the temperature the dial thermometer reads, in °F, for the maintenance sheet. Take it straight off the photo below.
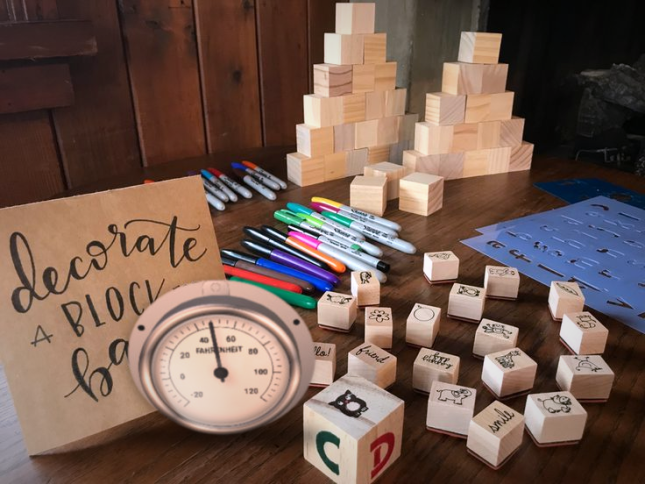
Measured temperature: 48 °F
